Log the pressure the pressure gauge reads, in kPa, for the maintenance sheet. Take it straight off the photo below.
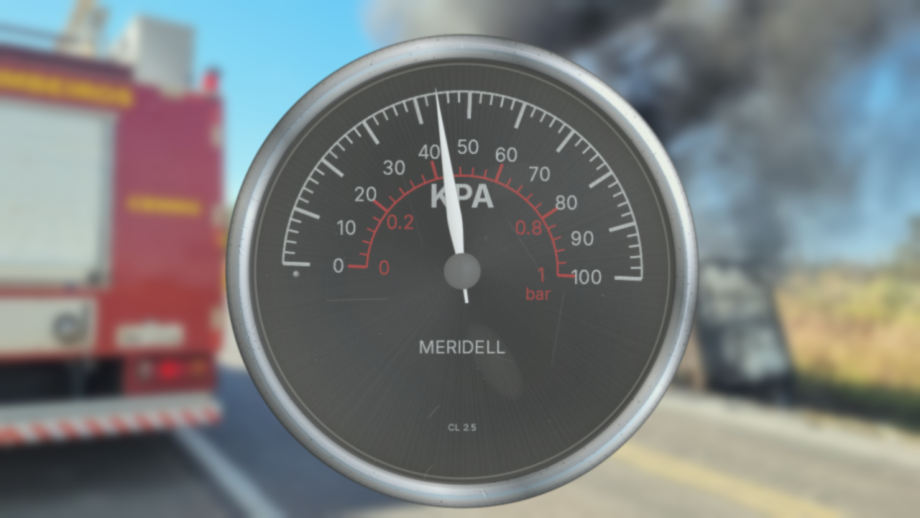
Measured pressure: 44 kPa
